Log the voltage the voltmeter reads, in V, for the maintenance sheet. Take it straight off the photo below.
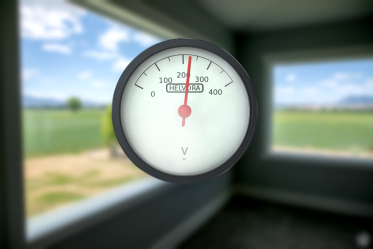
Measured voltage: 225 V
